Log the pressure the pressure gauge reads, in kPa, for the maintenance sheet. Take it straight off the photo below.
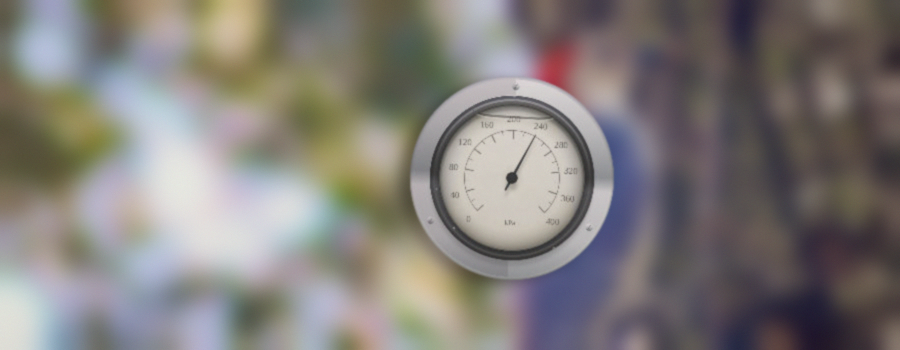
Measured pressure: 240 kPa
